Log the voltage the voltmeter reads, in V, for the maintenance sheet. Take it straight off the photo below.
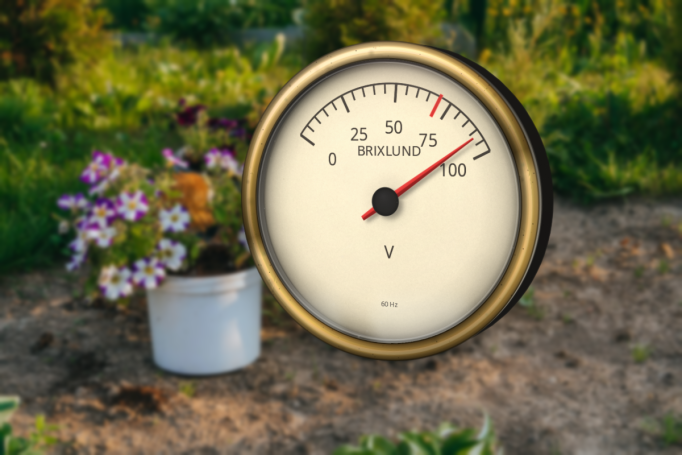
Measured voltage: 92.5 V
